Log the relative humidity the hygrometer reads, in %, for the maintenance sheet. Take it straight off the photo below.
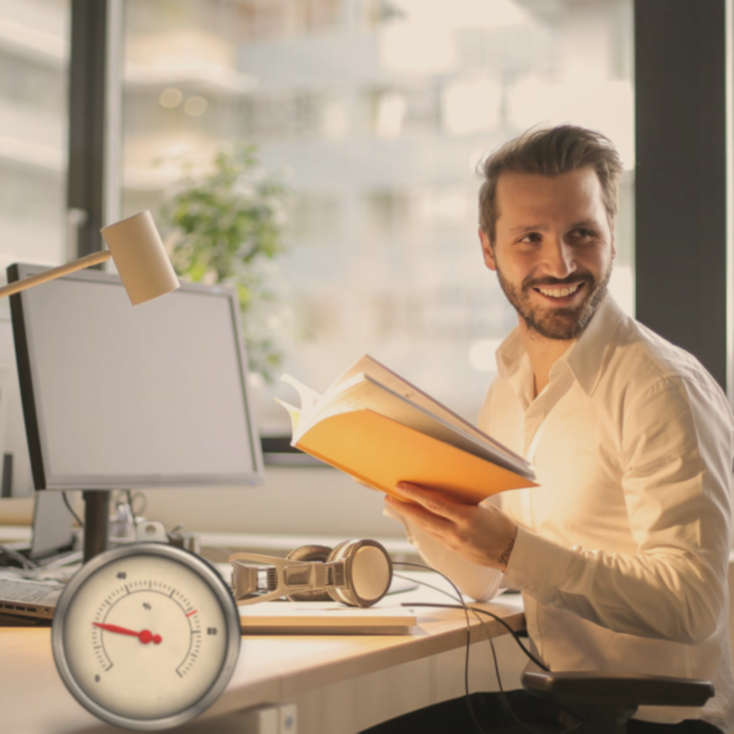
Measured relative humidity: 20 %
